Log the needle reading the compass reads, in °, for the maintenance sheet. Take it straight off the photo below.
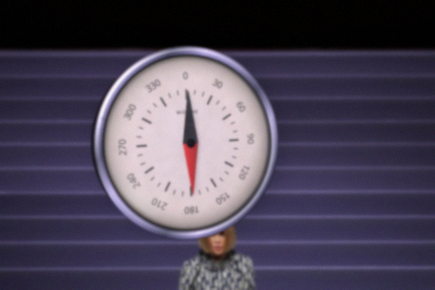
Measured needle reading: 180 °
